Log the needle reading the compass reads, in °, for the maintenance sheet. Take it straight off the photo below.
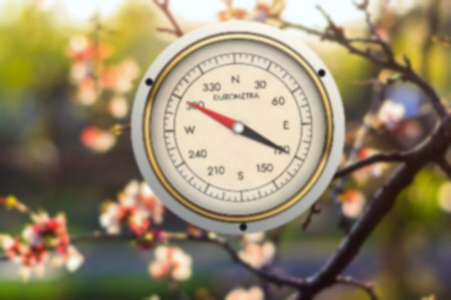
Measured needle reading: 300 °
